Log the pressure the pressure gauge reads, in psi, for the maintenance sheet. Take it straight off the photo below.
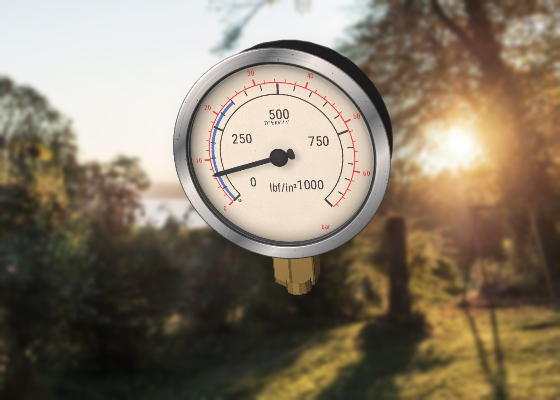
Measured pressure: 100 psi
